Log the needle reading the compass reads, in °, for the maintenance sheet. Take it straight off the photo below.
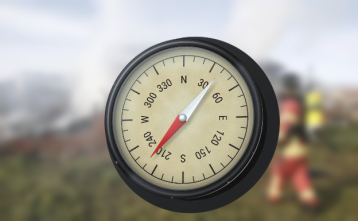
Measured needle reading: 220 °
